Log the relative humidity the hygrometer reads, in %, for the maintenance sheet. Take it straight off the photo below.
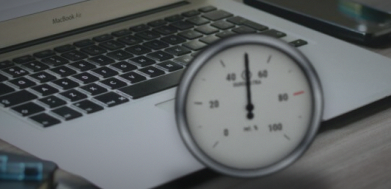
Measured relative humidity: 50 %
